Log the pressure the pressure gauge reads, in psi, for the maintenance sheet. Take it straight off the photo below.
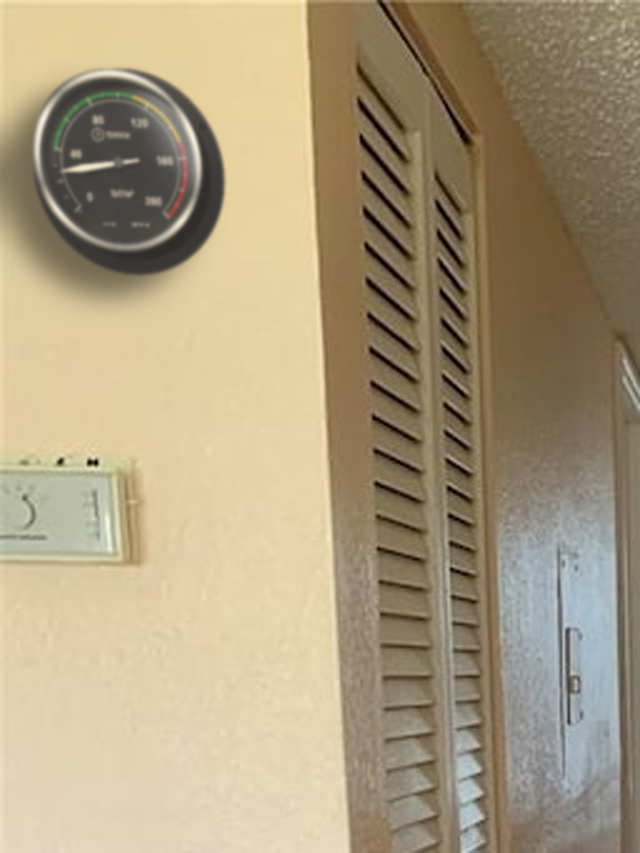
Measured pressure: 25 psi
